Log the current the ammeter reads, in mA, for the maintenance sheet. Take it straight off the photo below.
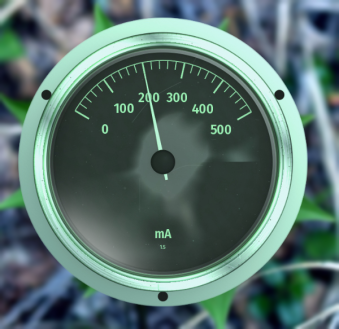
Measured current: 200 mA
